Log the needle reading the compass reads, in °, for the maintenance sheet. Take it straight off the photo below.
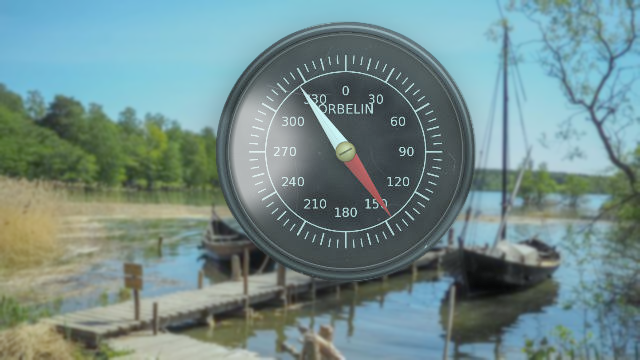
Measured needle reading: 145 °
